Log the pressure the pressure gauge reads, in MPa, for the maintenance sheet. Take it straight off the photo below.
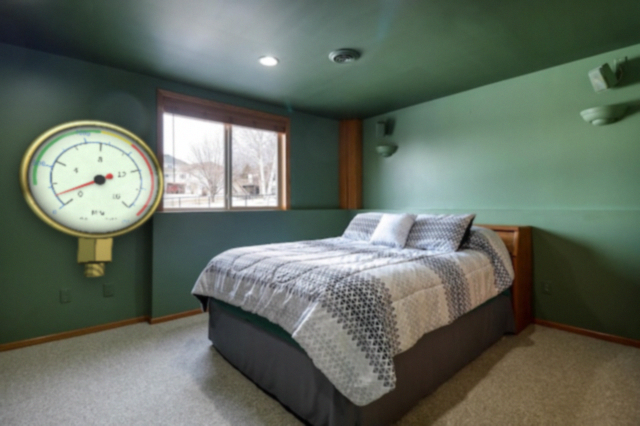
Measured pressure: 1 MPa
